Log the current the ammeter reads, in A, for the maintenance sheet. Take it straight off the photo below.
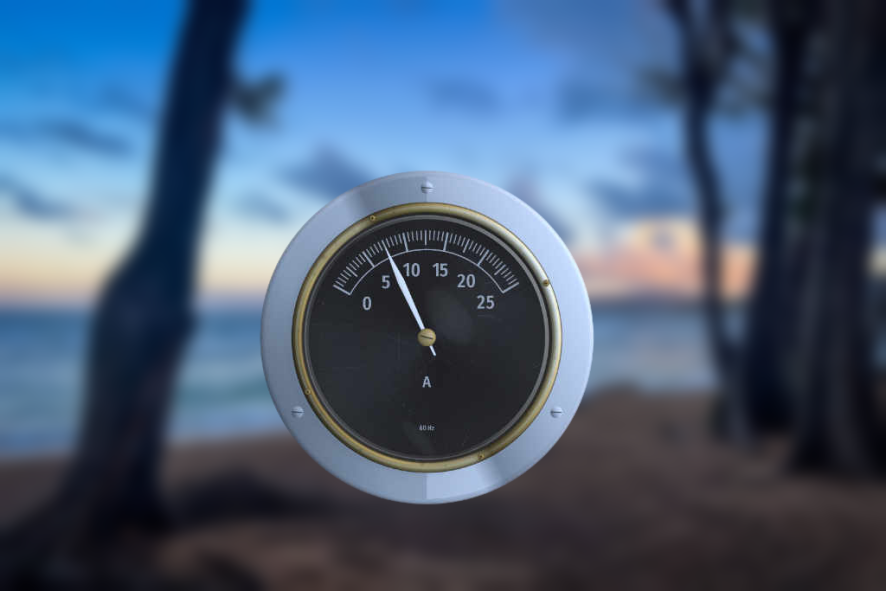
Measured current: 7.5 A
